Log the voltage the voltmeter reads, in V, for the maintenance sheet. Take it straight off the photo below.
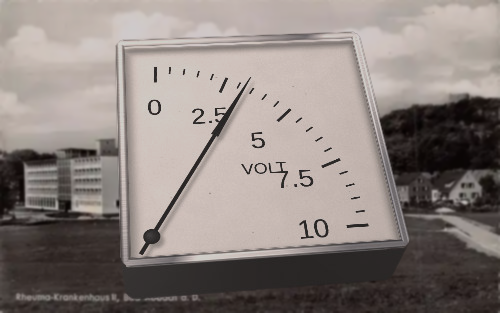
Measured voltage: 3.25 V
